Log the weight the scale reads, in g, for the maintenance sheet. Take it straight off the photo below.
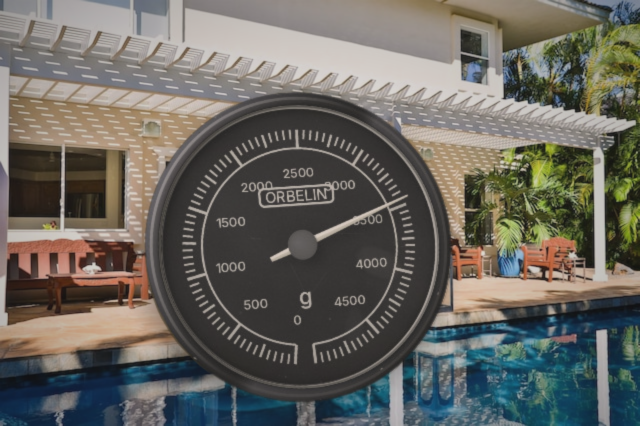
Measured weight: 3450 g
